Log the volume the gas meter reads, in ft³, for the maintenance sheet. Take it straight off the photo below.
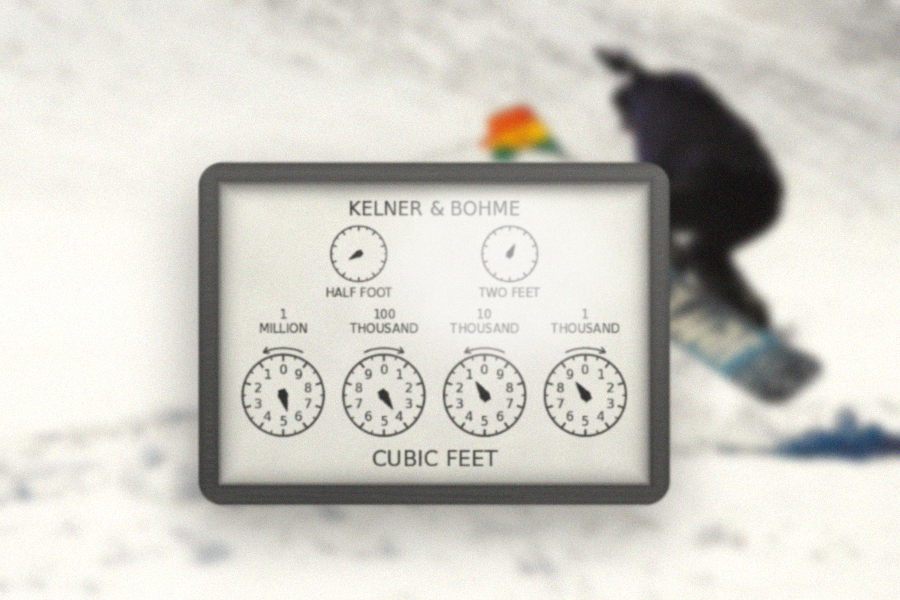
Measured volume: 540900 ft³
